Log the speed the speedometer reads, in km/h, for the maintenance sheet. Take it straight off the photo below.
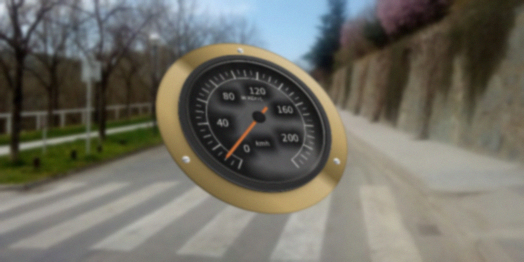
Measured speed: 10 km/h
